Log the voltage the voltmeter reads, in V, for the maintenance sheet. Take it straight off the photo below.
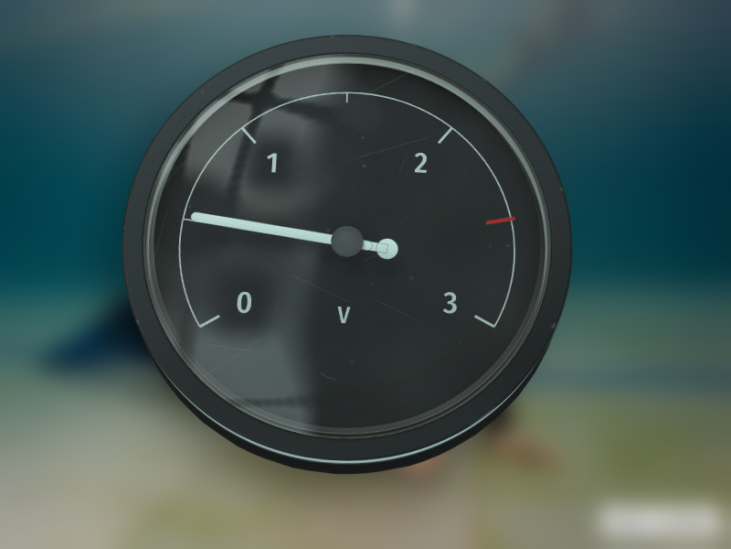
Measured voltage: 0.5 V
